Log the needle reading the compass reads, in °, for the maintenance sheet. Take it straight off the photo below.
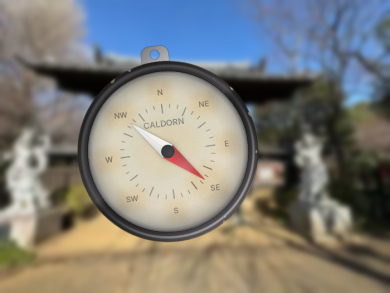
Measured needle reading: 135 °
